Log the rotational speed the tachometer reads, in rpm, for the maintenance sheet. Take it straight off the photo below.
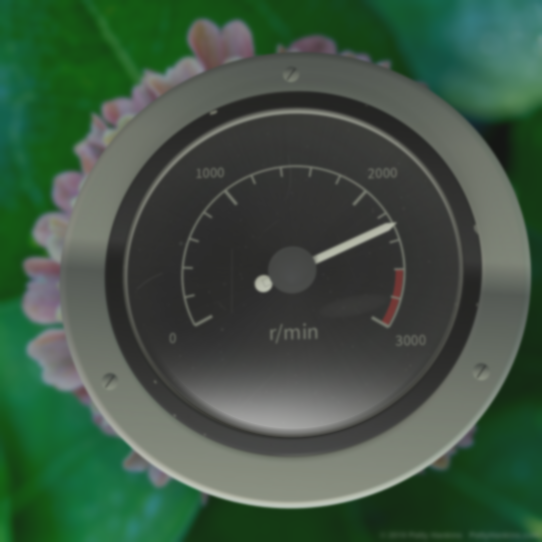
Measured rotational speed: 2300 rpm
